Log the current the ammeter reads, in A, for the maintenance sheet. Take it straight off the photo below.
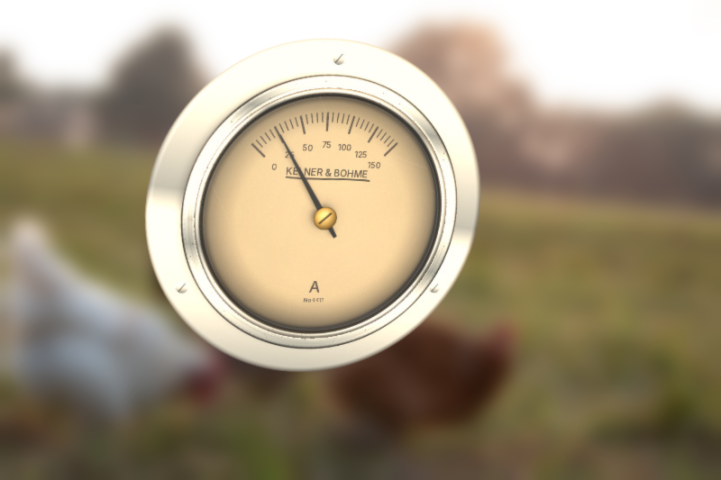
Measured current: 25 A
